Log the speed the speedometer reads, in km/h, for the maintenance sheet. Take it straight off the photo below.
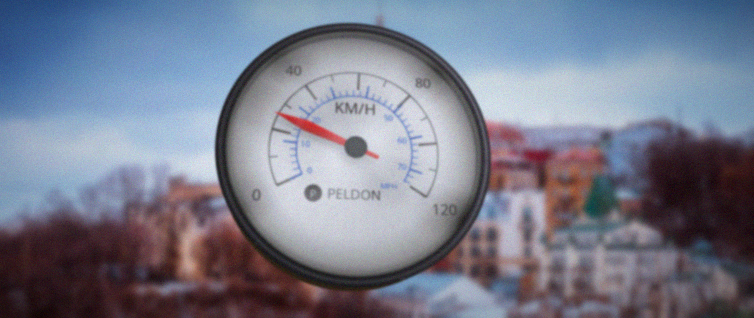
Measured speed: 25 km/h
